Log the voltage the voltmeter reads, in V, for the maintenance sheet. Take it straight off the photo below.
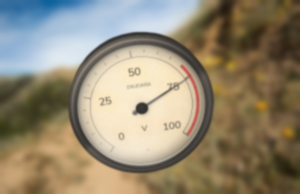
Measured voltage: 75 V
